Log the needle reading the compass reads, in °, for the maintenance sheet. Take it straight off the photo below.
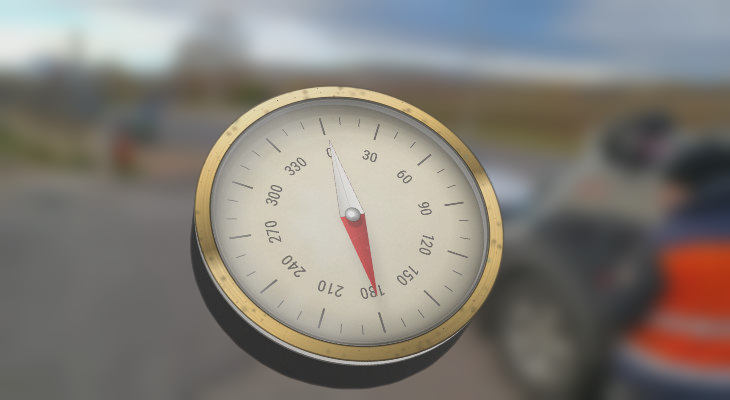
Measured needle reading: 180 °
